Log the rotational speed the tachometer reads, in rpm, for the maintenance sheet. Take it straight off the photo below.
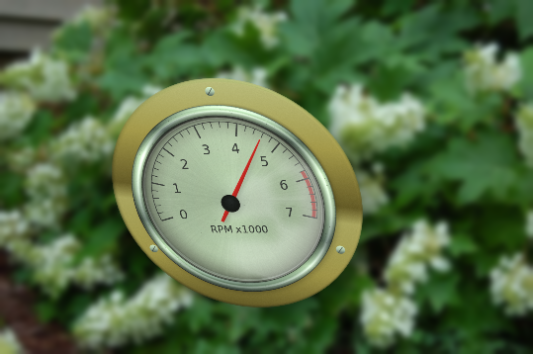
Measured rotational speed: 4600 rpm
